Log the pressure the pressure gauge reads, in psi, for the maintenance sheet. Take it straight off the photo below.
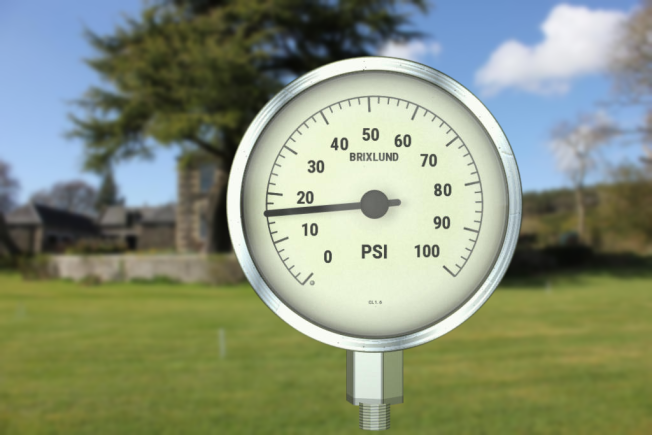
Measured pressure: 16 psi
